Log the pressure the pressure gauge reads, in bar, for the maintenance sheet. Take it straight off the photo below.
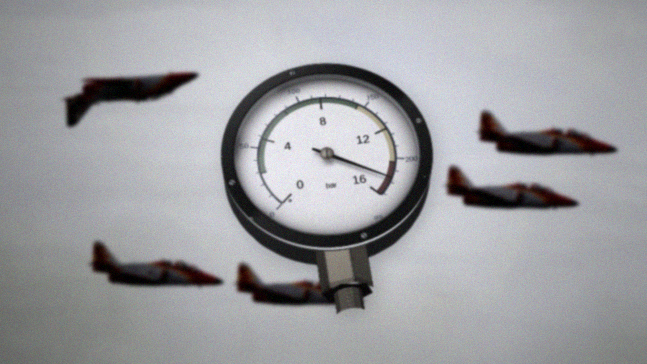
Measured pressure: 15 bar
